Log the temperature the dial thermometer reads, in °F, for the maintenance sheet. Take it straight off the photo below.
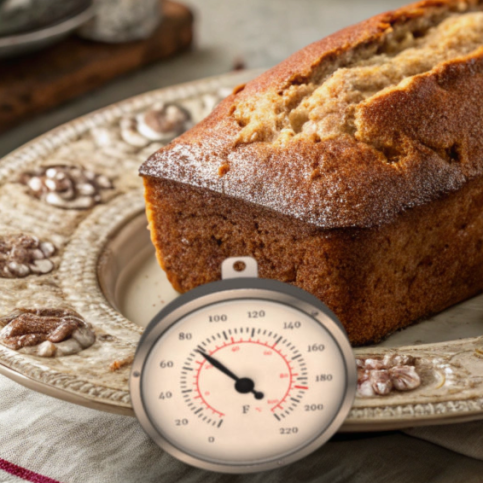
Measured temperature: 80 °F
